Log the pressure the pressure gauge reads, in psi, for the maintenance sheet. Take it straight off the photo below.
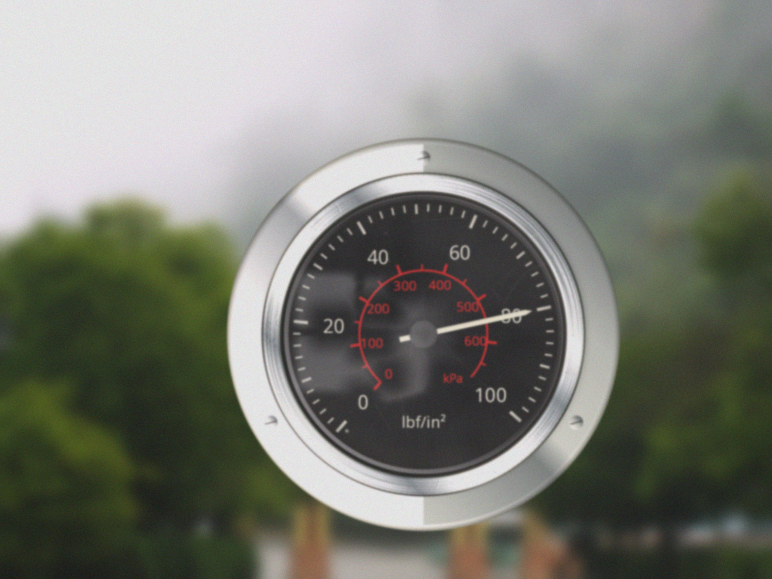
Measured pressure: 80 psi
